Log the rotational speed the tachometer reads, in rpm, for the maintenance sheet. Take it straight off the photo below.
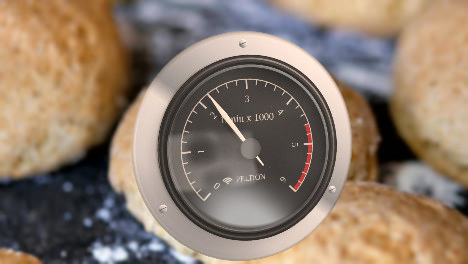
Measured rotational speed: 2200 rpm
